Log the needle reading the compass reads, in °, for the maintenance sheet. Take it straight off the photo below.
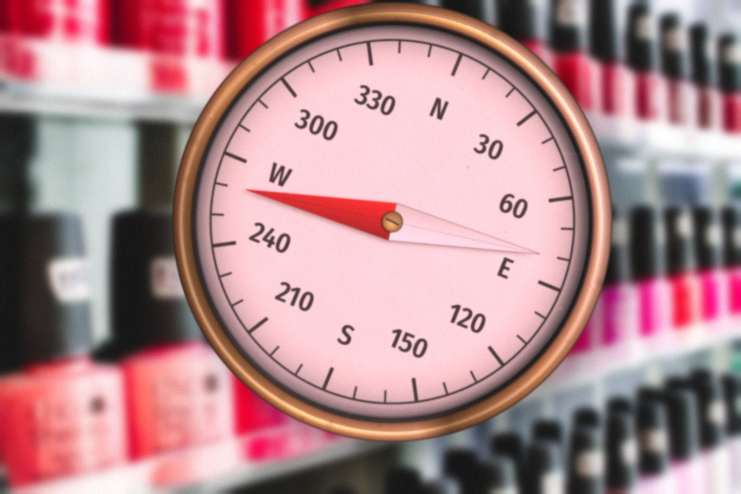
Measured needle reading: 260 °
